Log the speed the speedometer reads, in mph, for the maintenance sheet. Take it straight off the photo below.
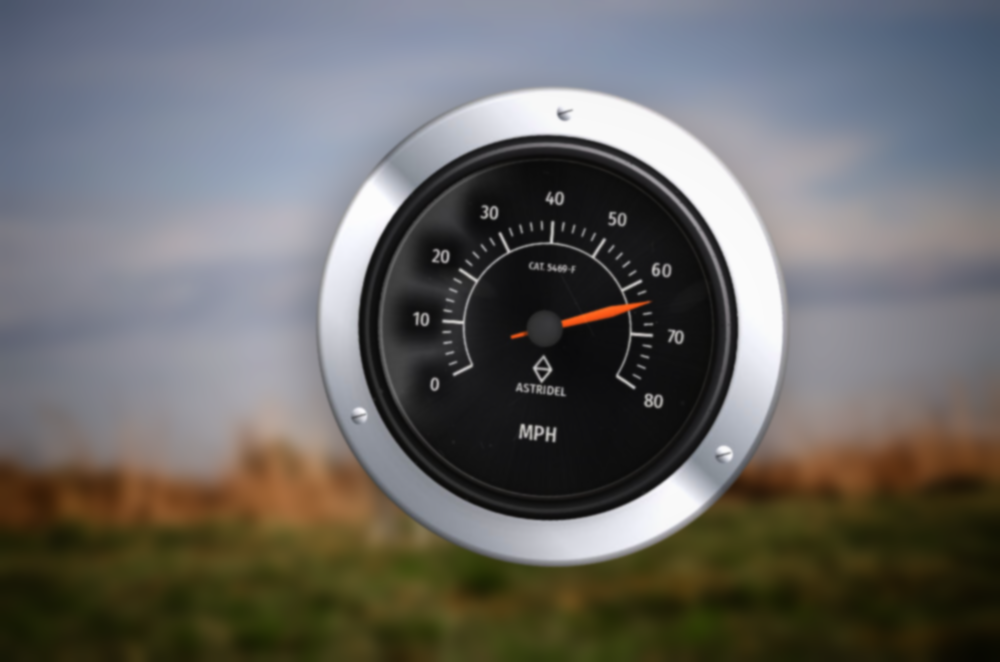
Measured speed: 64 mph
